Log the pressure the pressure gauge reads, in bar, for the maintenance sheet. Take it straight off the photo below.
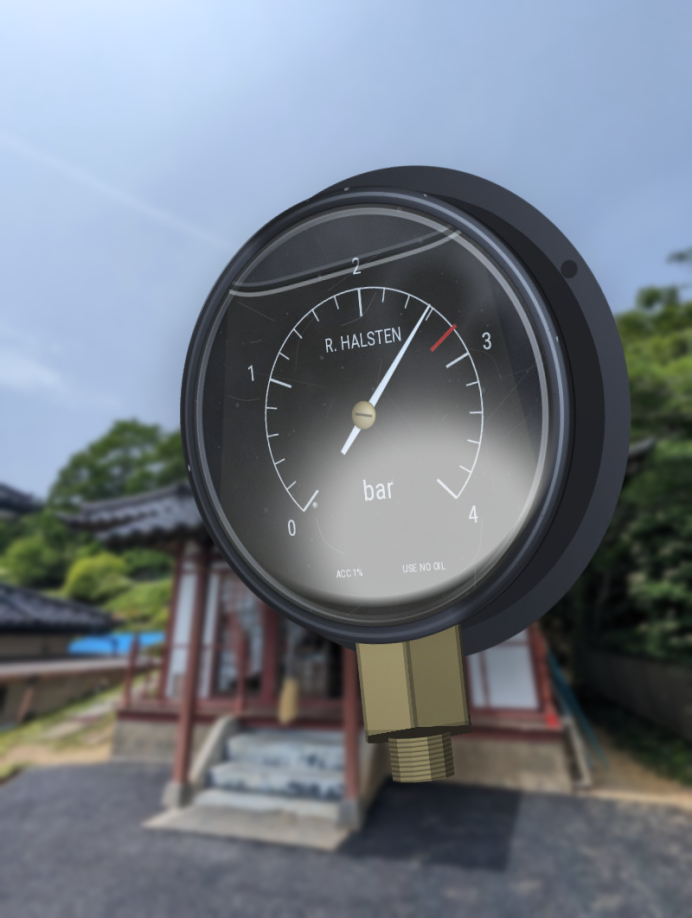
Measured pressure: 2.6 bar
